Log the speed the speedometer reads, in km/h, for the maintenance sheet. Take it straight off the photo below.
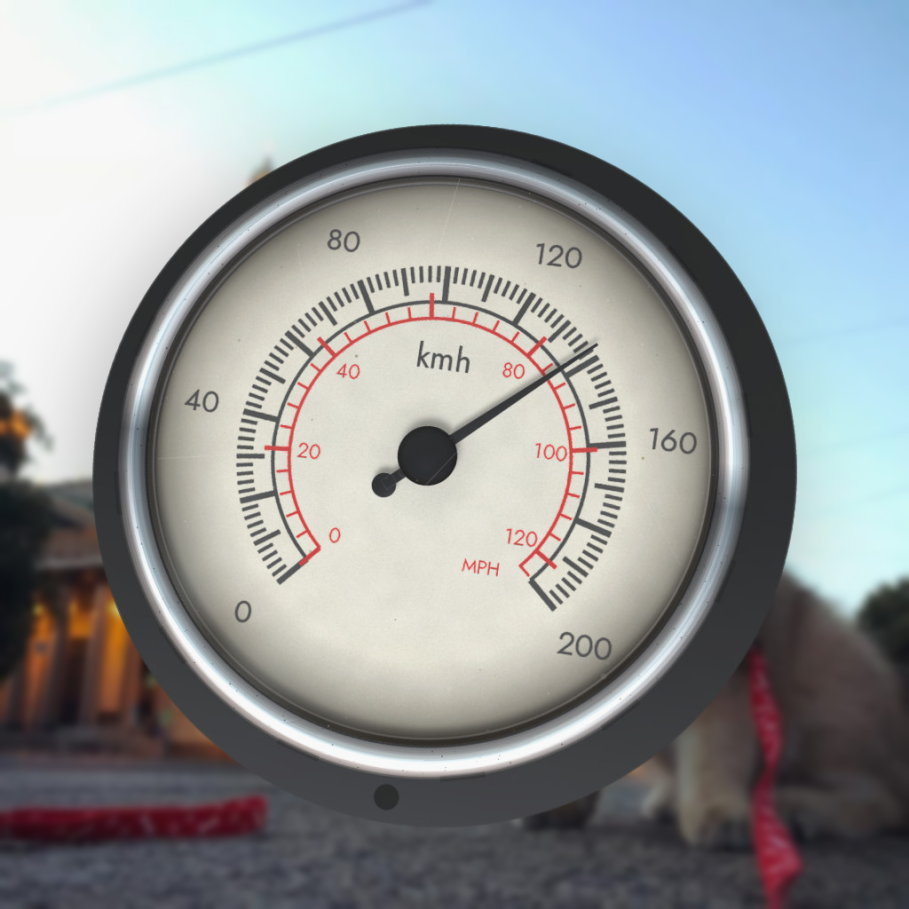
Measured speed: 138 km/h
